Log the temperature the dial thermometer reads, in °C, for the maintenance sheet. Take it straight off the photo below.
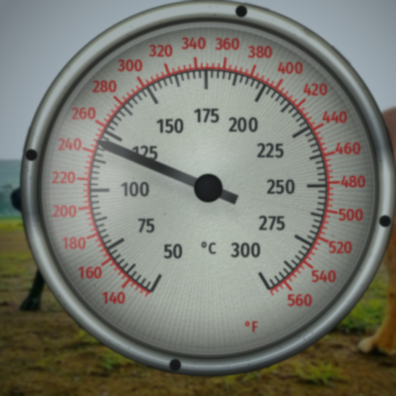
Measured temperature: 120 °C
